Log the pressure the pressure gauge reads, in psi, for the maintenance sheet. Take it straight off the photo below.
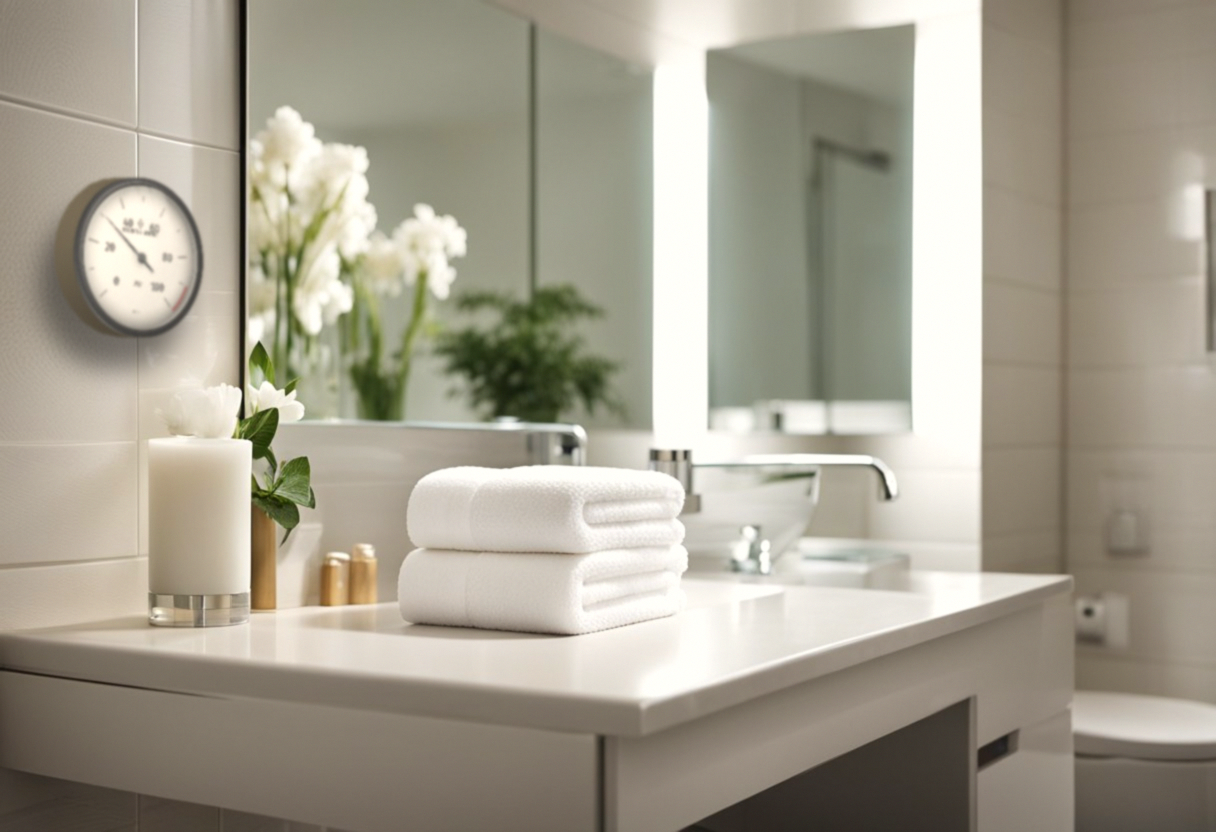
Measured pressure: 30 psi
